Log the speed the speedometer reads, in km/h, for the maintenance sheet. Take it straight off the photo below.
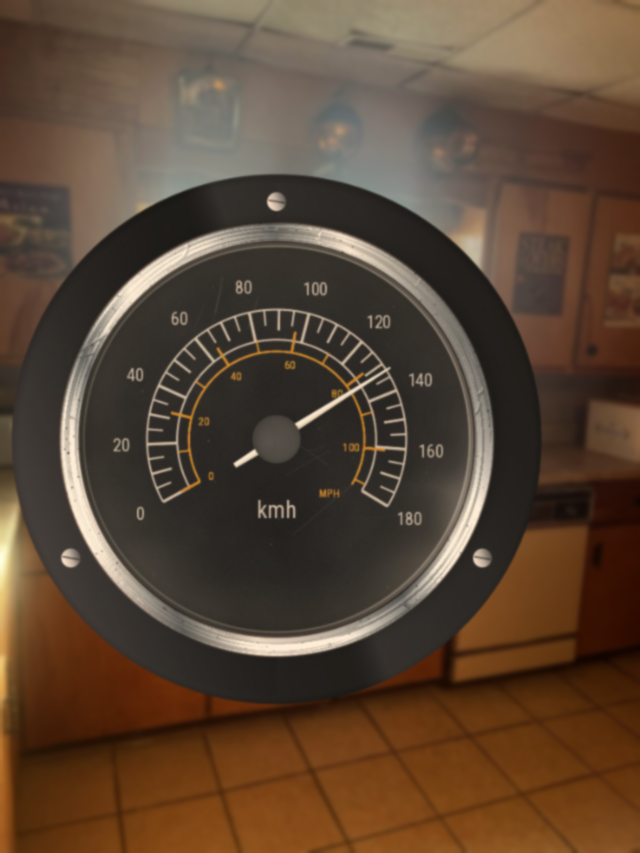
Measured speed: 132.5 km/h
